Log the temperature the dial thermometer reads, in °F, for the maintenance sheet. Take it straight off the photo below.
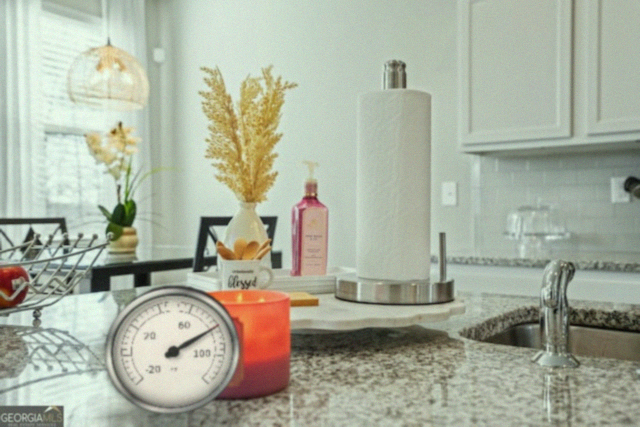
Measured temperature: 80 °F
